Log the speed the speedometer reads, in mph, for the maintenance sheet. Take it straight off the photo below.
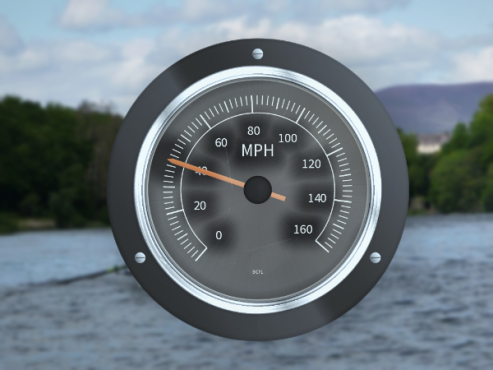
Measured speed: 40 mph
